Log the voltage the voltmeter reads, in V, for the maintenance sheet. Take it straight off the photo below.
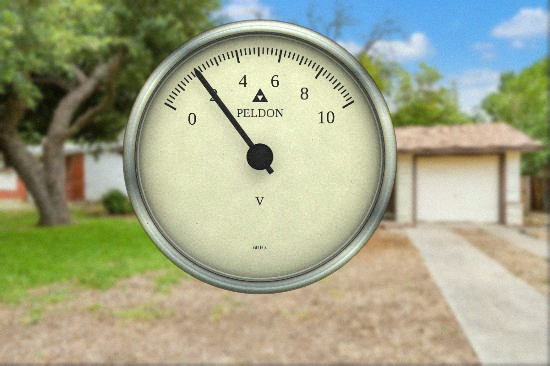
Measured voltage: 2 V
